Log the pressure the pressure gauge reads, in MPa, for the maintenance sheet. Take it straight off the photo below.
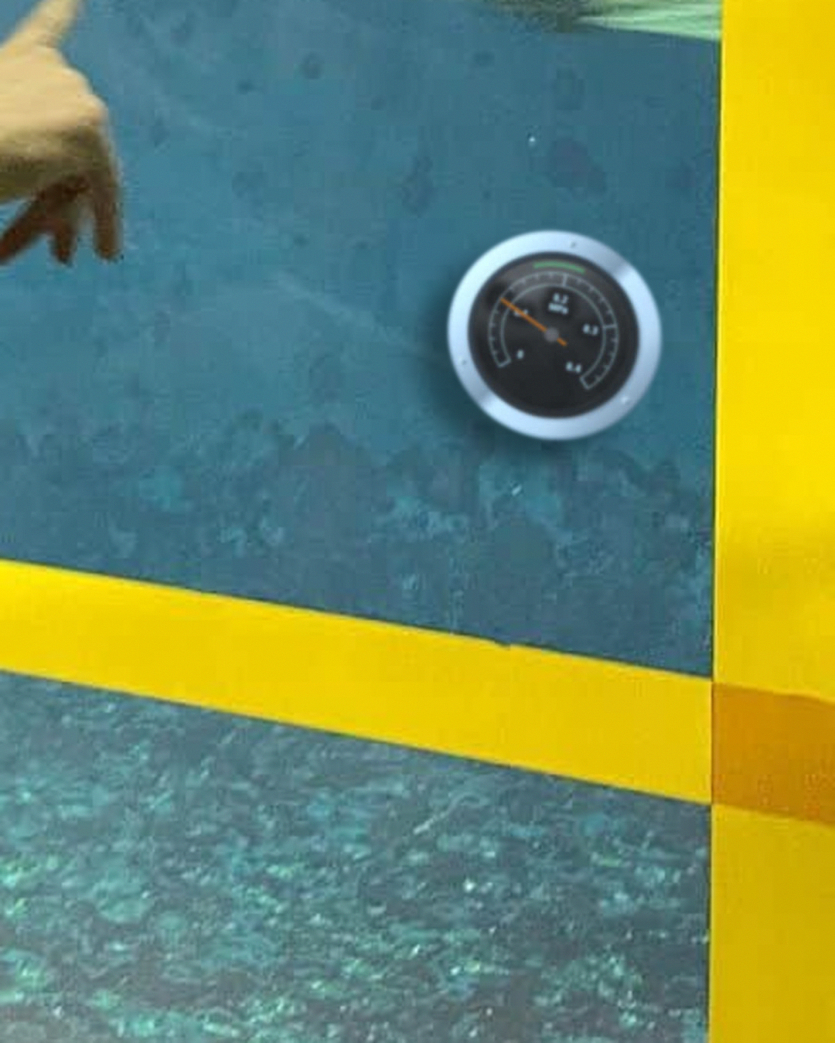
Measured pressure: 0.1 MPa
